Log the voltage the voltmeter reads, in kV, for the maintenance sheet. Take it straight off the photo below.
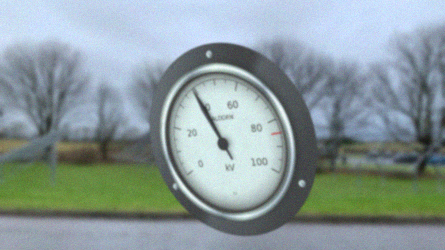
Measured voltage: 40 kV
